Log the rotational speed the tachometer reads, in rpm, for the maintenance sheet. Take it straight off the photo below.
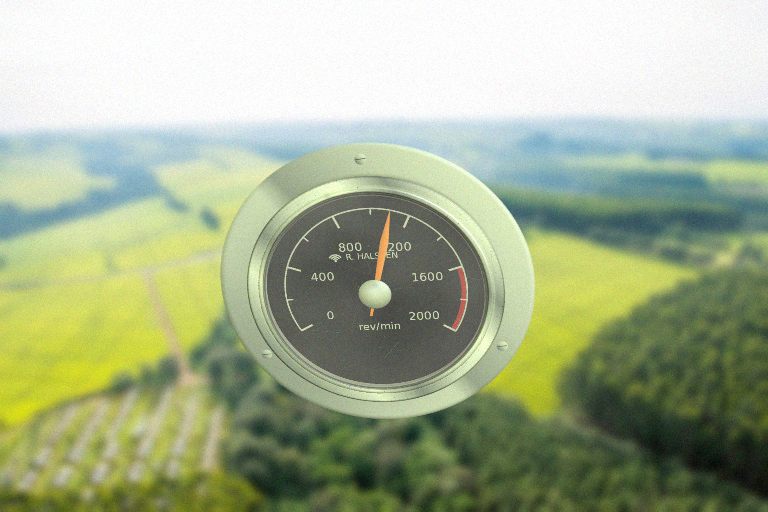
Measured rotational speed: 1100 rpm
